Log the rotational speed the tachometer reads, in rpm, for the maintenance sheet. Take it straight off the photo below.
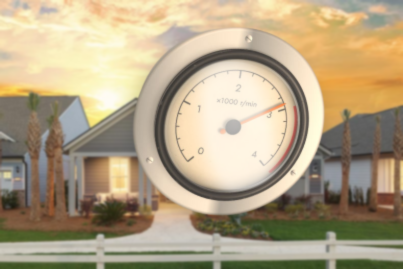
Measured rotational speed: 2900 rpm
